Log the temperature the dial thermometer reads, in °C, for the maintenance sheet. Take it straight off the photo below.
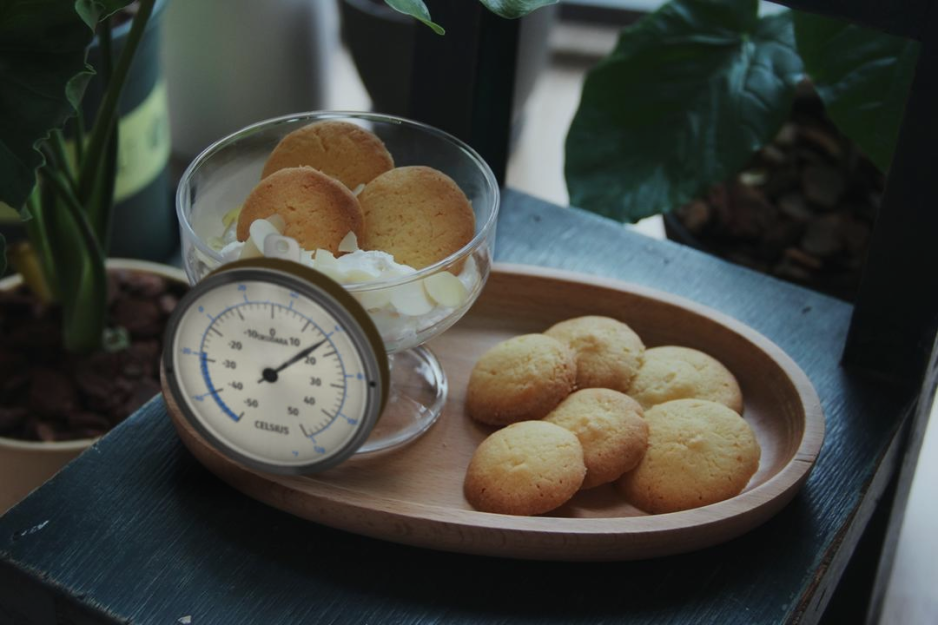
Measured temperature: 16 °C
